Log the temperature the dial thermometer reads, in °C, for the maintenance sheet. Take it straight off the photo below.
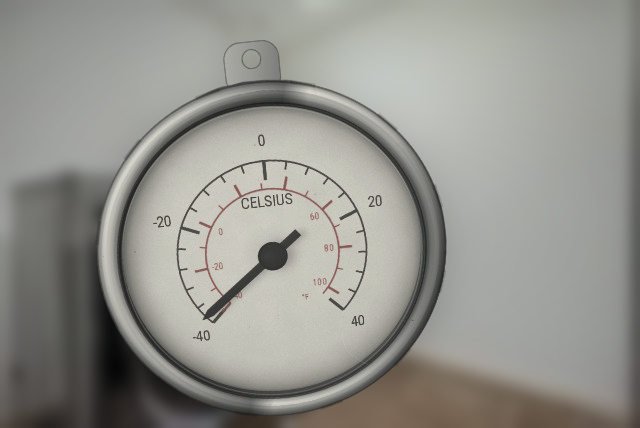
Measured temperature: -38 °C
